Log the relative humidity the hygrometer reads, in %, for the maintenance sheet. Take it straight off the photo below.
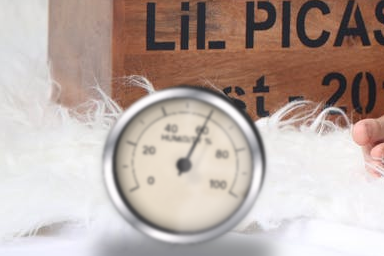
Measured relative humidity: 60 %
